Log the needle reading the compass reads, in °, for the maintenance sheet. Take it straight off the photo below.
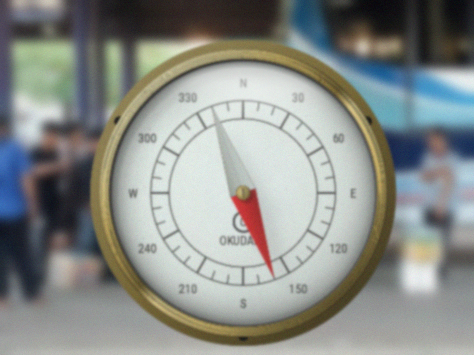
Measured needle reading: 160 °
